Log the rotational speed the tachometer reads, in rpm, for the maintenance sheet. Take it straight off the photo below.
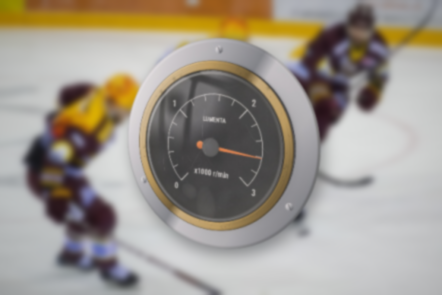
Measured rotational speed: 2600 rpm
